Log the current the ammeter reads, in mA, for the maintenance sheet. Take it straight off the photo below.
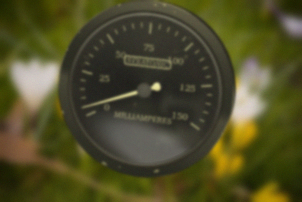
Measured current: 5 mA
